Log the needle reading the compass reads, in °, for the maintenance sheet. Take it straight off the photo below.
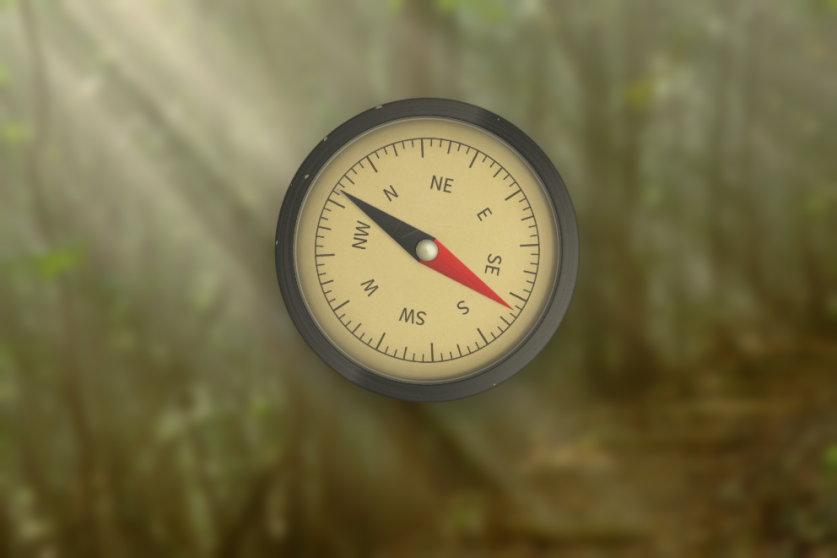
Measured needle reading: 157.5 °
